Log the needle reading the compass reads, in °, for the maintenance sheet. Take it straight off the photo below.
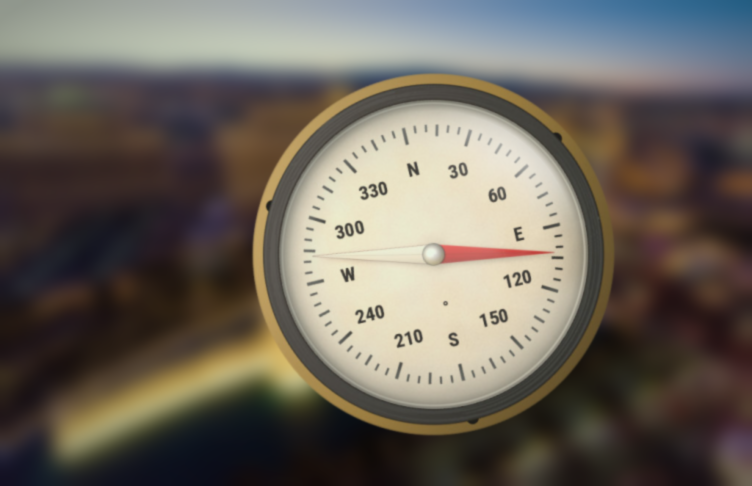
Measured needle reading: 102.5 °
